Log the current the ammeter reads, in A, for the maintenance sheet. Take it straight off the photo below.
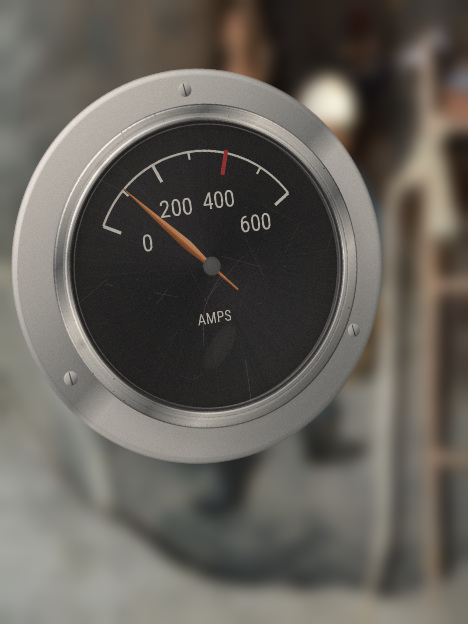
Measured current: 100 A
